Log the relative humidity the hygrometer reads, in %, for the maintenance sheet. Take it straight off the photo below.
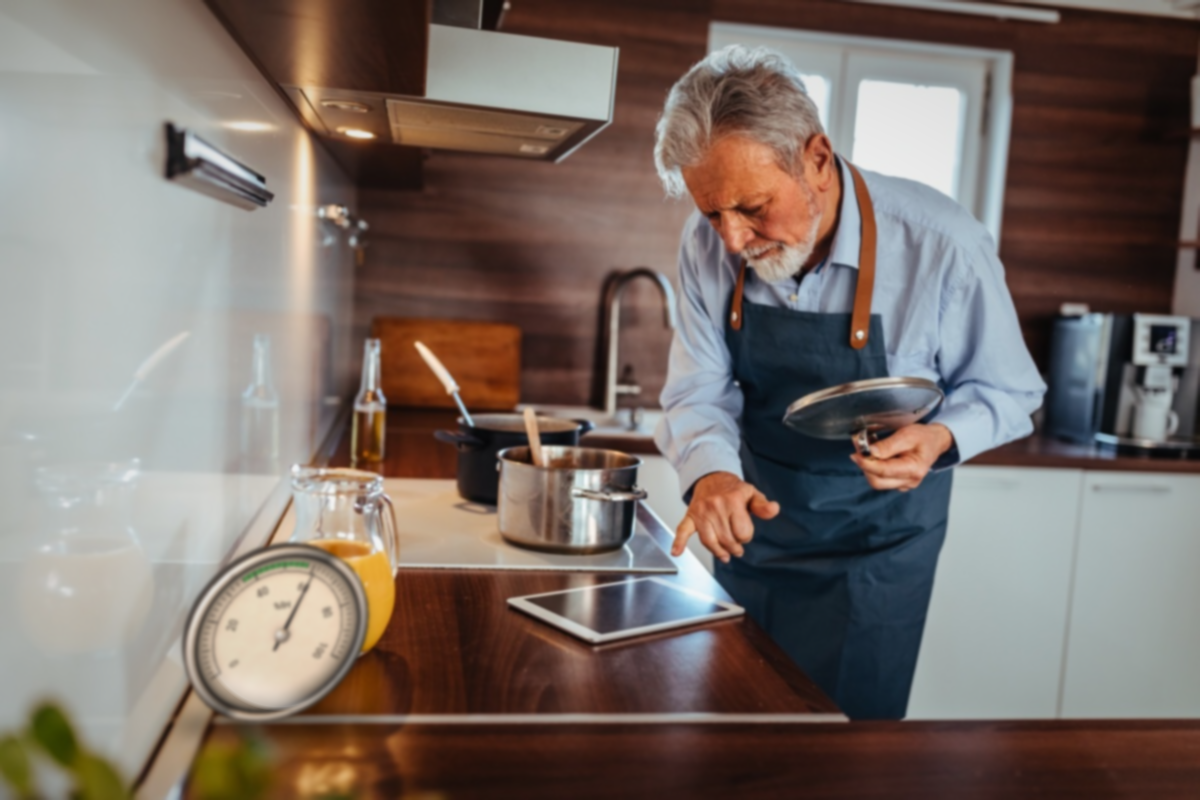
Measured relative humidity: 60 %
